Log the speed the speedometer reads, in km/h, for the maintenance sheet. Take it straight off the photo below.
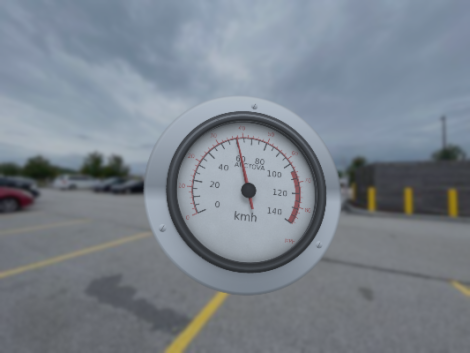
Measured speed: 60 km/h
